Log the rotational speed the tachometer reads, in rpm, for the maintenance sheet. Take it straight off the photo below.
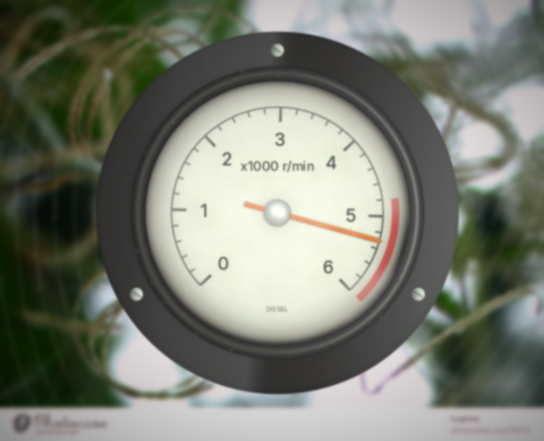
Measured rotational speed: 5300 rpm
